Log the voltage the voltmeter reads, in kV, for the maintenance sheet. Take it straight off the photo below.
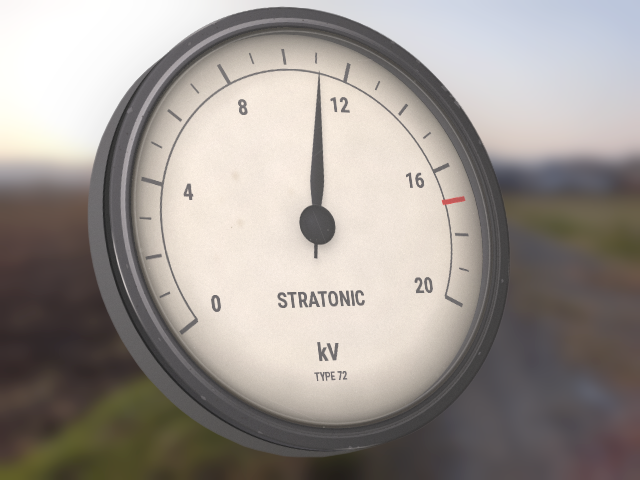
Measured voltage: 11 kV
